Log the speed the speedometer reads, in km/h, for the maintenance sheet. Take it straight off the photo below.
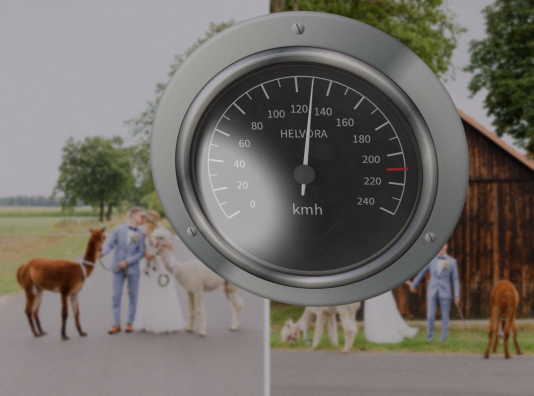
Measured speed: 130 km/h
